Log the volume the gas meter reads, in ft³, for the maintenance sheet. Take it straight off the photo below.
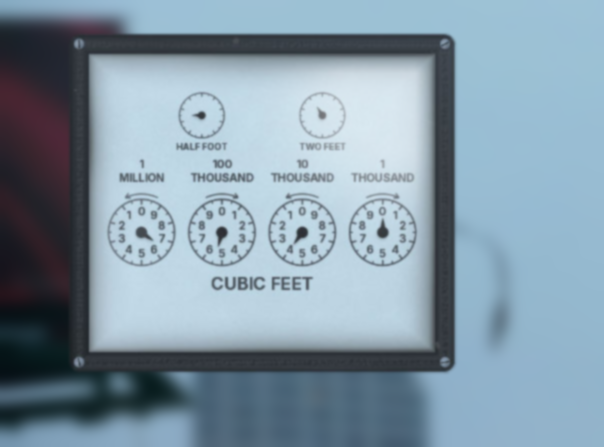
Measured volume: 654000 ft³
